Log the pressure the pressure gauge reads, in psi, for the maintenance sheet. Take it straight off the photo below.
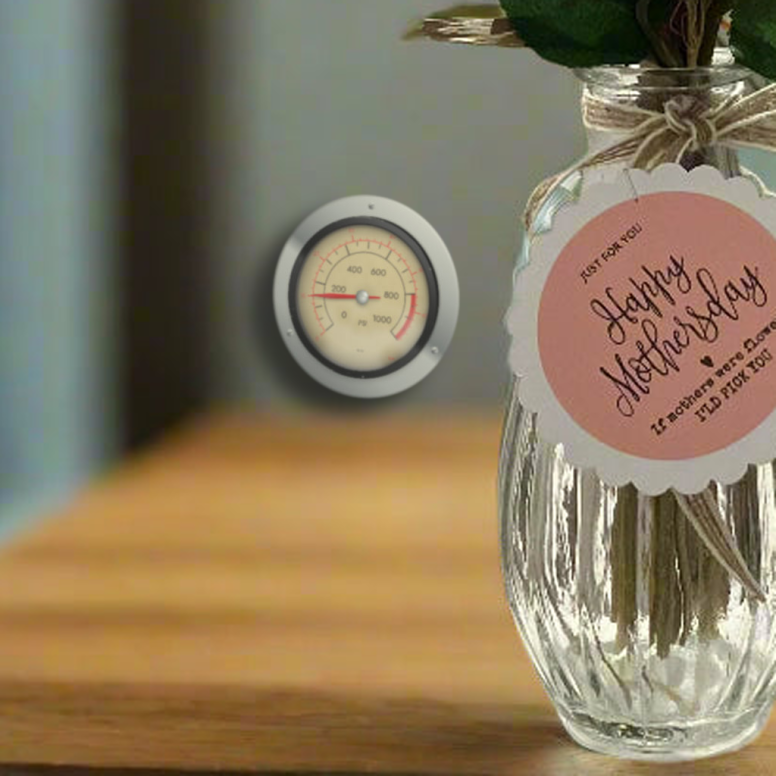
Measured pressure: 150 psi
